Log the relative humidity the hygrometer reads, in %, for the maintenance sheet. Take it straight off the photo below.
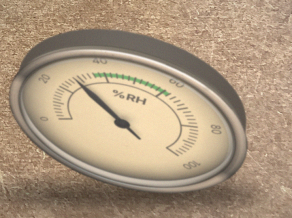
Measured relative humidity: 30 %
